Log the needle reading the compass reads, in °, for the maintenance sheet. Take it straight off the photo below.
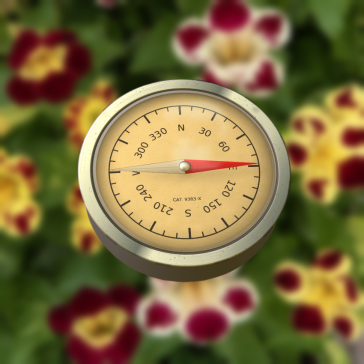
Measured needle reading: 90 °
